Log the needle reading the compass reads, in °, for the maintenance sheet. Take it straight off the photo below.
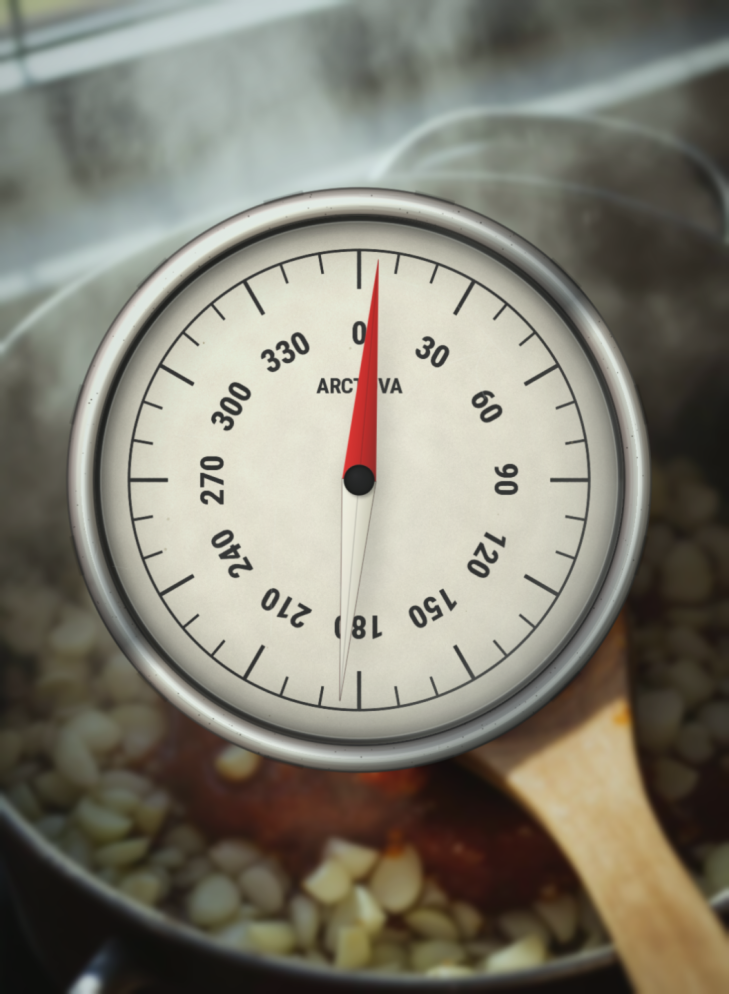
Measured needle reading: 5 °
